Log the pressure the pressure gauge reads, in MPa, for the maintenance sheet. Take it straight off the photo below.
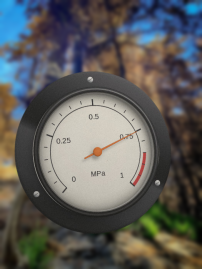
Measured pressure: 0.75 MPa
